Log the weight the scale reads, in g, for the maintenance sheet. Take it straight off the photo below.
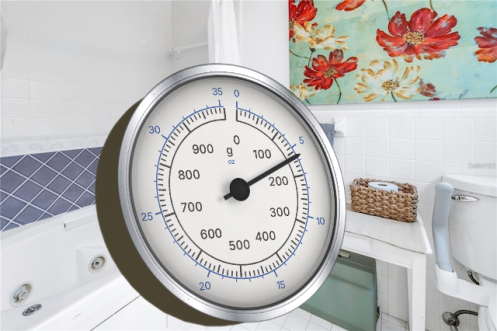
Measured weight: 160 g
